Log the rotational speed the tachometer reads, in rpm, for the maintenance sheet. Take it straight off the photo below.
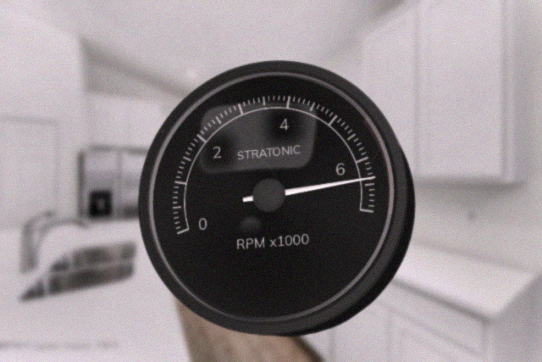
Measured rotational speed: 6400 rpm
